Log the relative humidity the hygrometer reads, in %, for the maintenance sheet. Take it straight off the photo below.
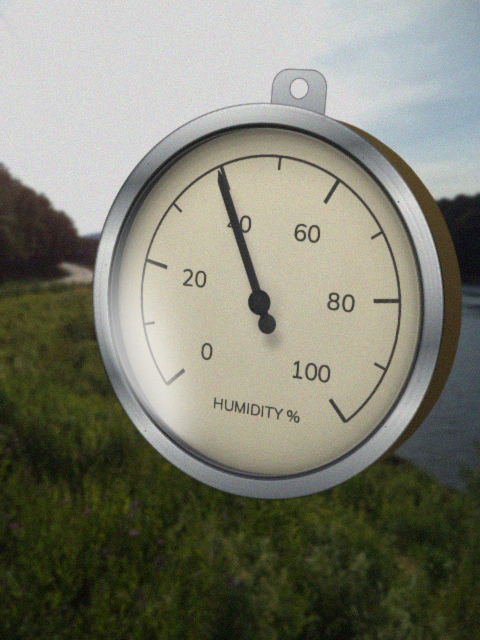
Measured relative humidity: 40 %
